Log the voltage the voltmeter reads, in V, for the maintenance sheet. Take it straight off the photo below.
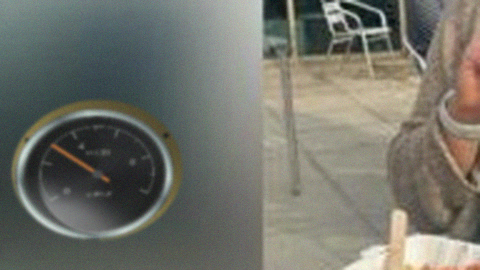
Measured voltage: 3 V
